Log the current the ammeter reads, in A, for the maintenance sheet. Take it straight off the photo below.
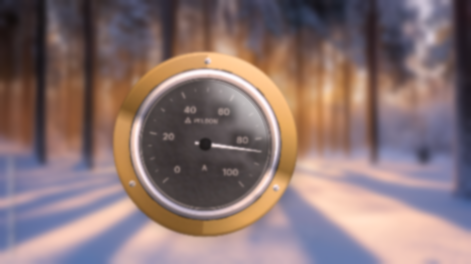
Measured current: 85 A
